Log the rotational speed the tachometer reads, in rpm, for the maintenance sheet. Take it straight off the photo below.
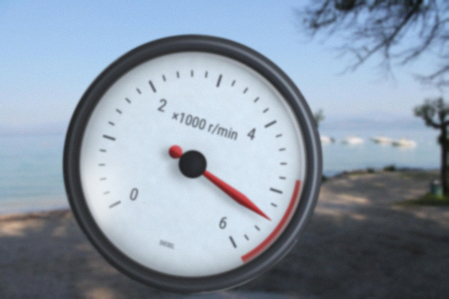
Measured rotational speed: 5400 rpm
